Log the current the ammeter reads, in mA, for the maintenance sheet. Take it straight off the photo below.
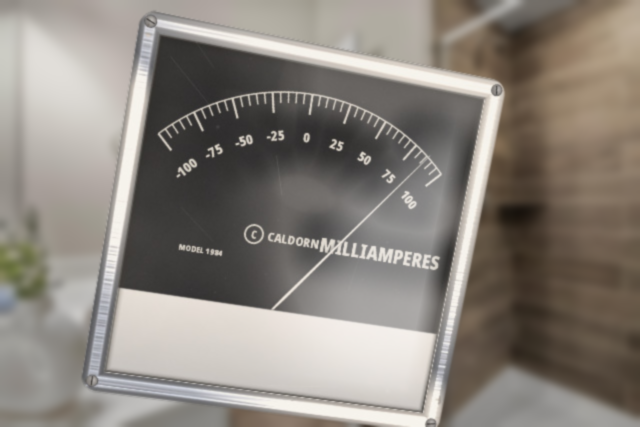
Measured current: 85 mA
